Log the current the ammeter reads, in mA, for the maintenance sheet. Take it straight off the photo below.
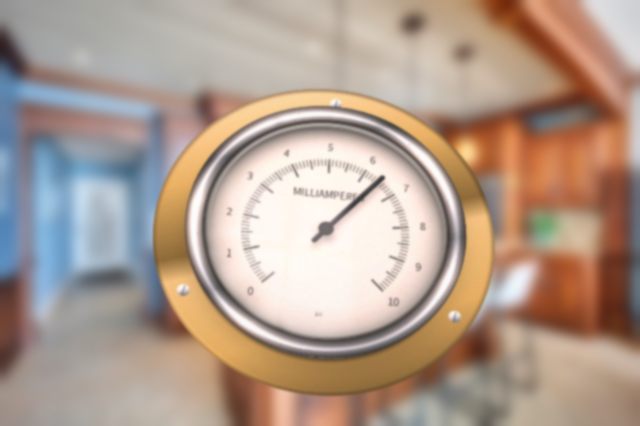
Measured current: 6.5 mA
